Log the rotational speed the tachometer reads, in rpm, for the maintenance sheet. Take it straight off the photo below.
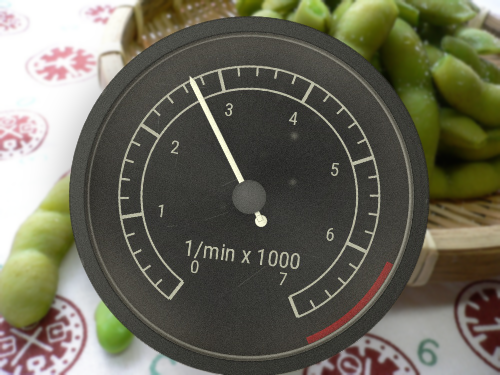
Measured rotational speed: 2700 rpm
